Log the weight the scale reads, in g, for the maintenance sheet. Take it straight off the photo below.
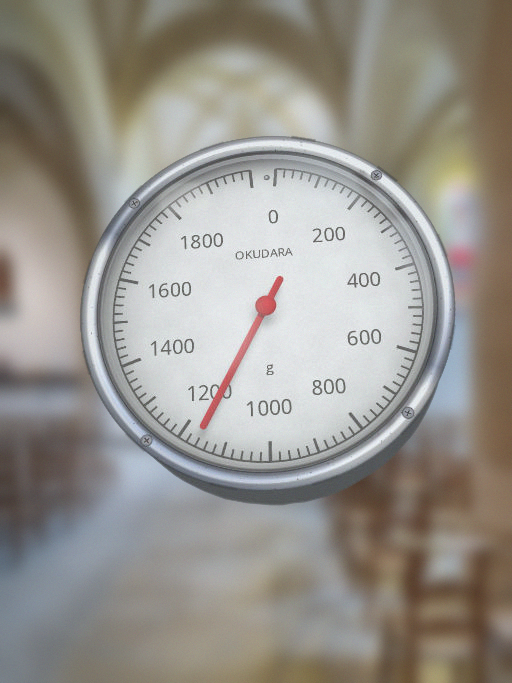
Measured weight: 1160 g
